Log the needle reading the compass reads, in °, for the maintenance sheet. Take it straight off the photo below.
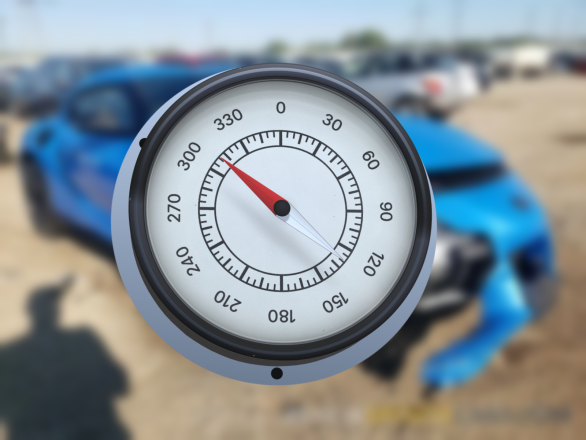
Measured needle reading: 310 °
